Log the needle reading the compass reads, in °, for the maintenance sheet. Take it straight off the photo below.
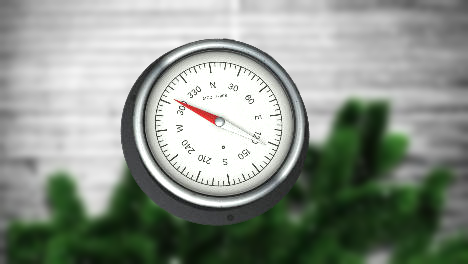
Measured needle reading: 305 °
